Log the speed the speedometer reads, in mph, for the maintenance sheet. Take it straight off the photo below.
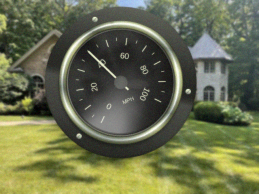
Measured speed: 40 mph
